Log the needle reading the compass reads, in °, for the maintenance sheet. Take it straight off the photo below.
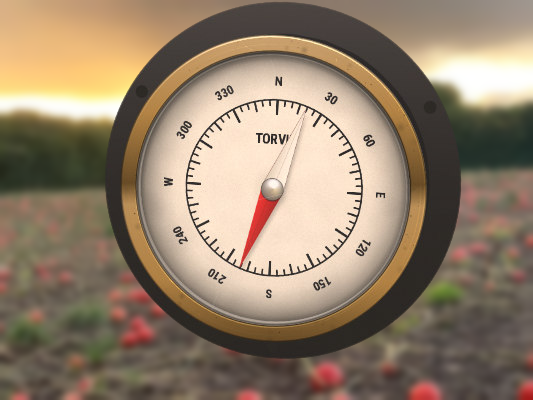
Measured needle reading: 200 °
